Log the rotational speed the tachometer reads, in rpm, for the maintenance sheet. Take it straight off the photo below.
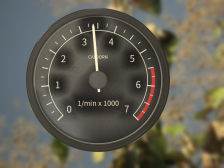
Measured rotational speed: 3375 rpm
